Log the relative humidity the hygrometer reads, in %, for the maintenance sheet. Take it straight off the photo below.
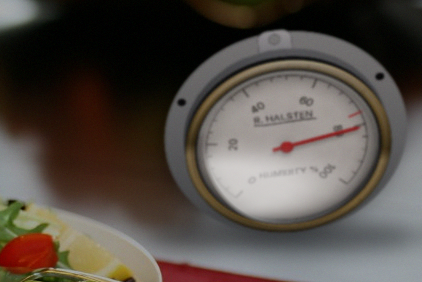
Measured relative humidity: 80 %
